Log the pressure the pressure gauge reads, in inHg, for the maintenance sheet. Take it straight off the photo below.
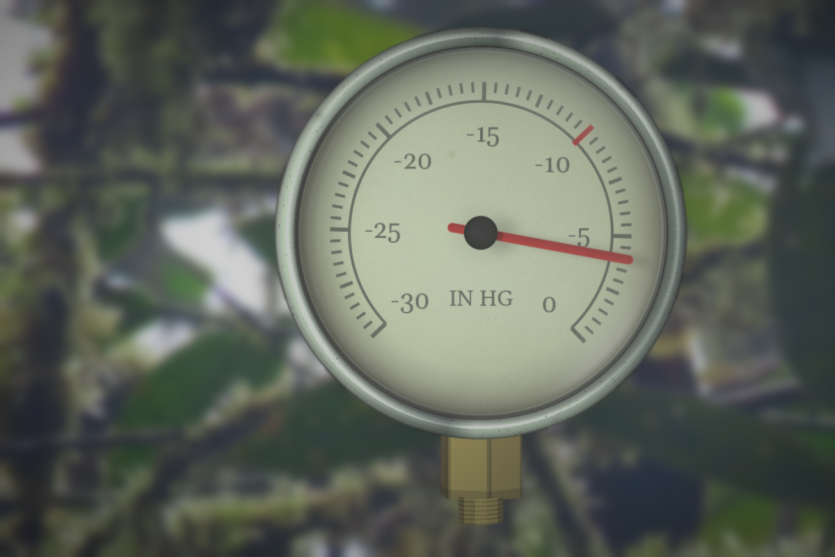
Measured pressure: -4 inHg
